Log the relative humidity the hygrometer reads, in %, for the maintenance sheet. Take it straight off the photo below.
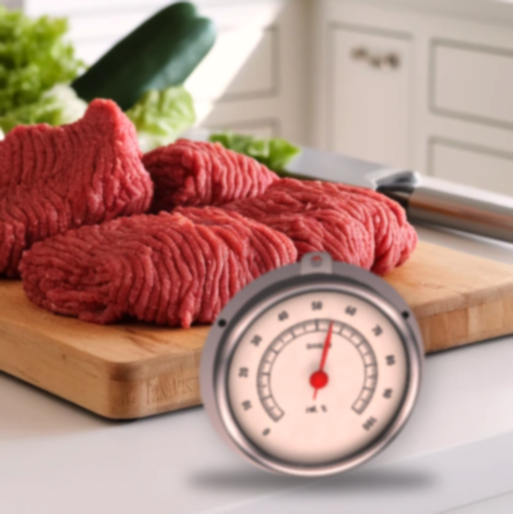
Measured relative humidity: 55 %
